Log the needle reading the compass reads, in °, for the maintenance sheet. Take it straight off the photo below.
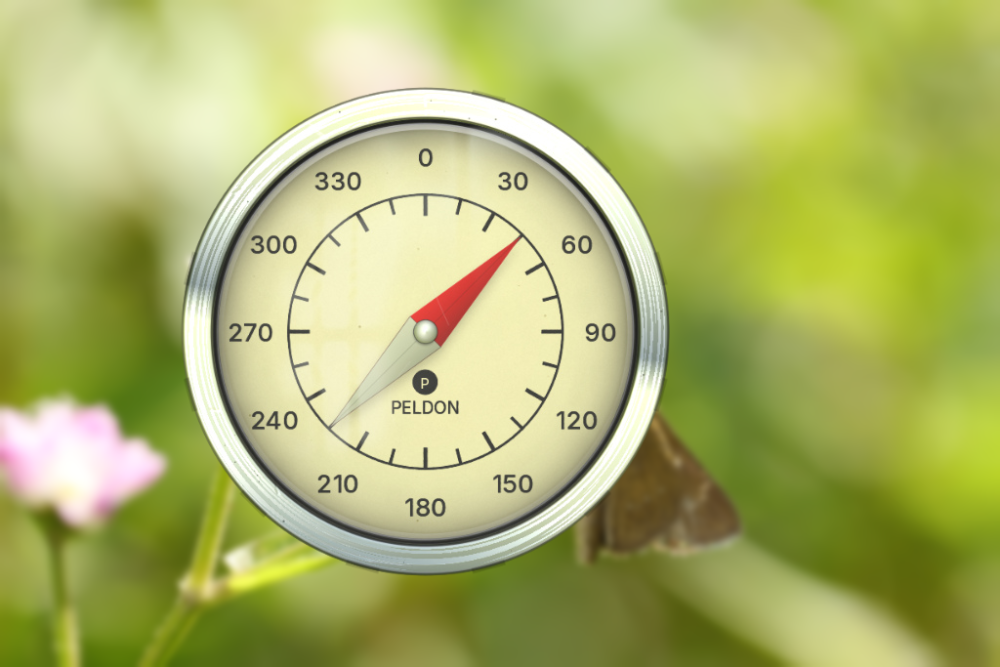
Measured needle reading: 45 °
